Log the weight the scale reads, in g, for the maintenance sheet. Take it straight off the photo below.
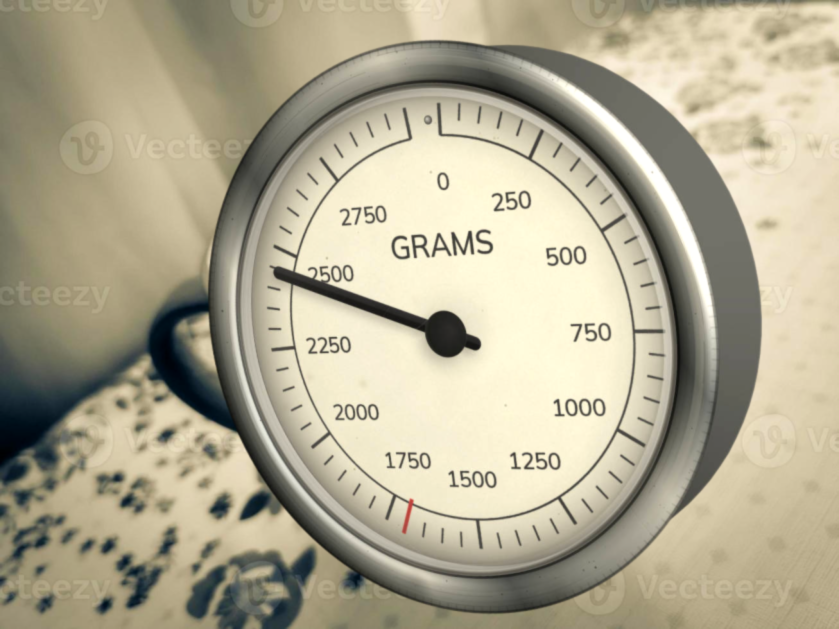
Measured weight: 2450 g
